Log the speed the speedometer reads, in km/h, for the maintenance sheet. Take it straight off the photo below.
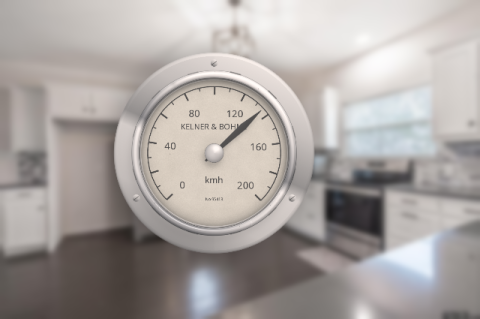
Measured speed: 135 km/h
